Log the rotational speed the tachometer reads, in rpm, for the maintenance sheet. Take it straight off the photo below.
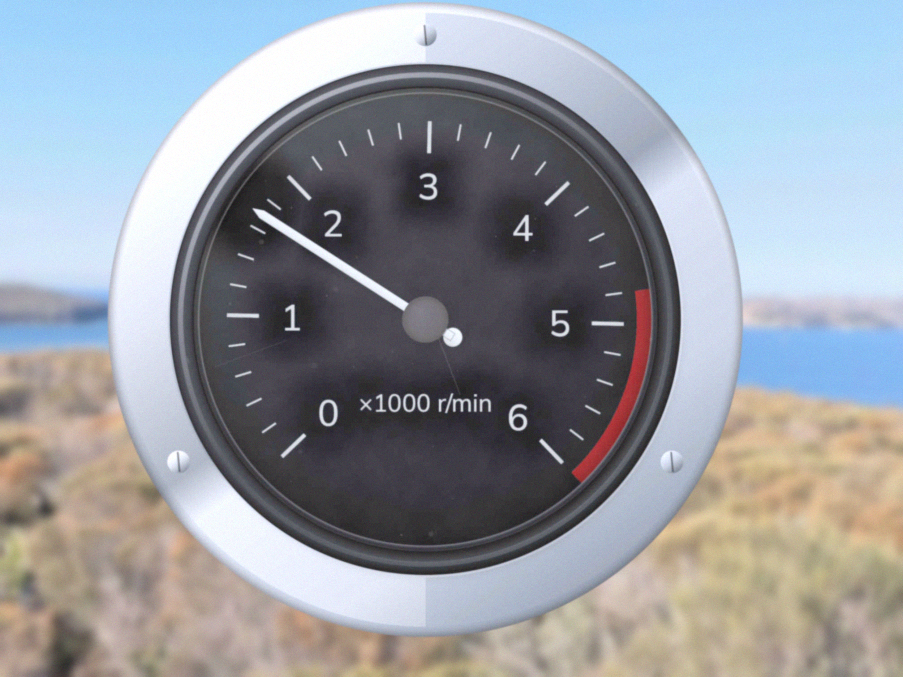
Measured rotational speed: 1700 rpm
